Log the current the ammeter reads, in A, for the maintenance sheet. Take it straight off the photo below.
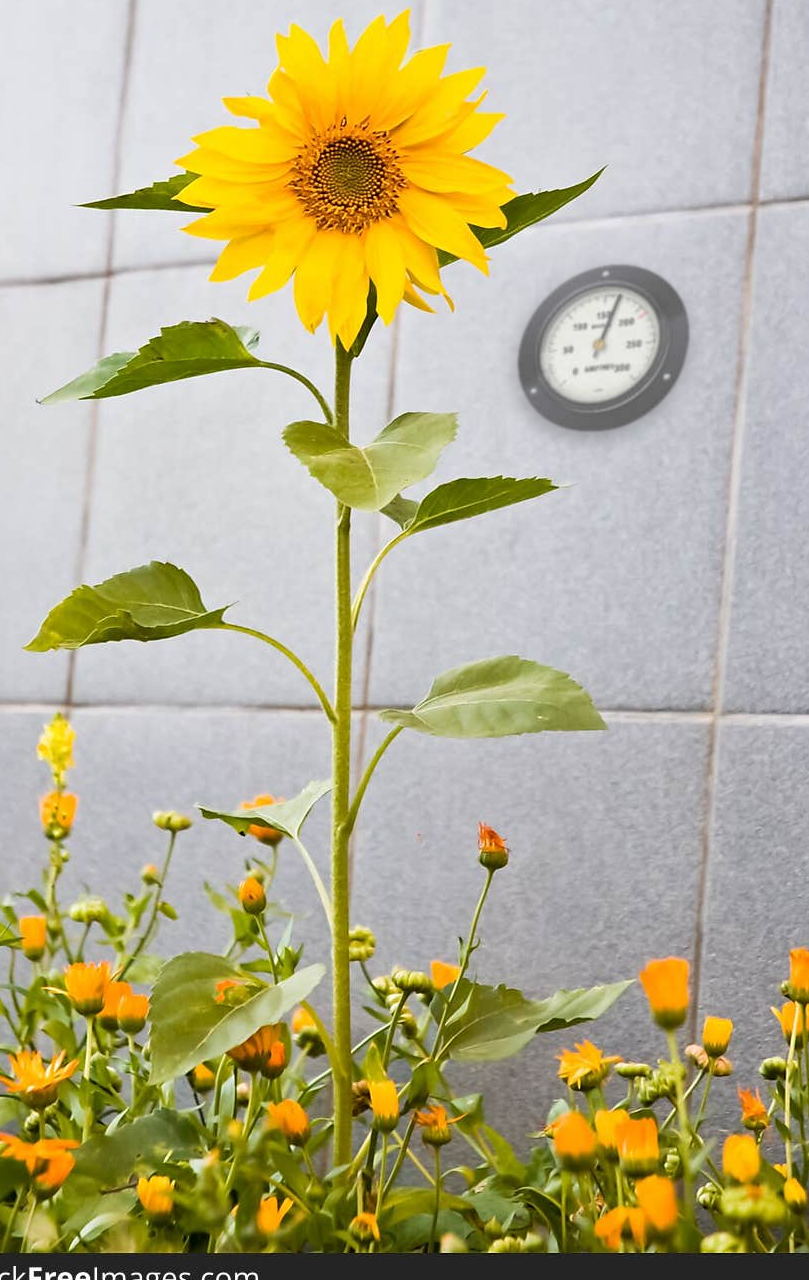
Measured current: 170 A
